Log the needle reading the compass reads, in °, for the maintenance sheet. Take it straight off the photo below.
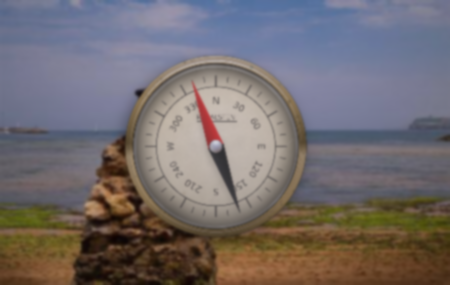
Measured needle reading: 340 °
